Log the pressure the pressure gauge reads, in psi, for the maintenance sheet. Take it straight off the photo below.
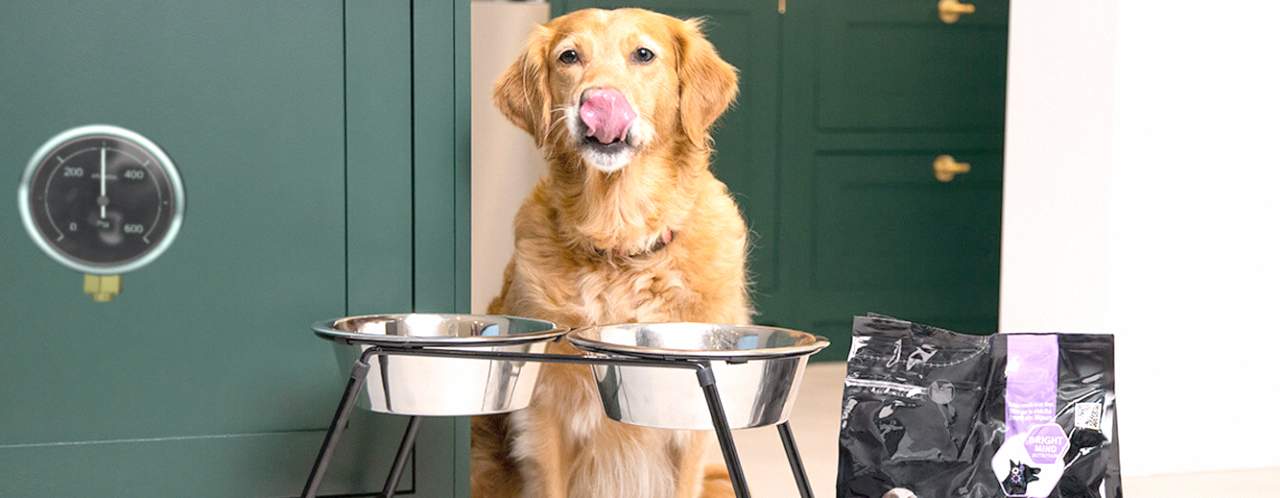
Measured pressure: 300 psi
